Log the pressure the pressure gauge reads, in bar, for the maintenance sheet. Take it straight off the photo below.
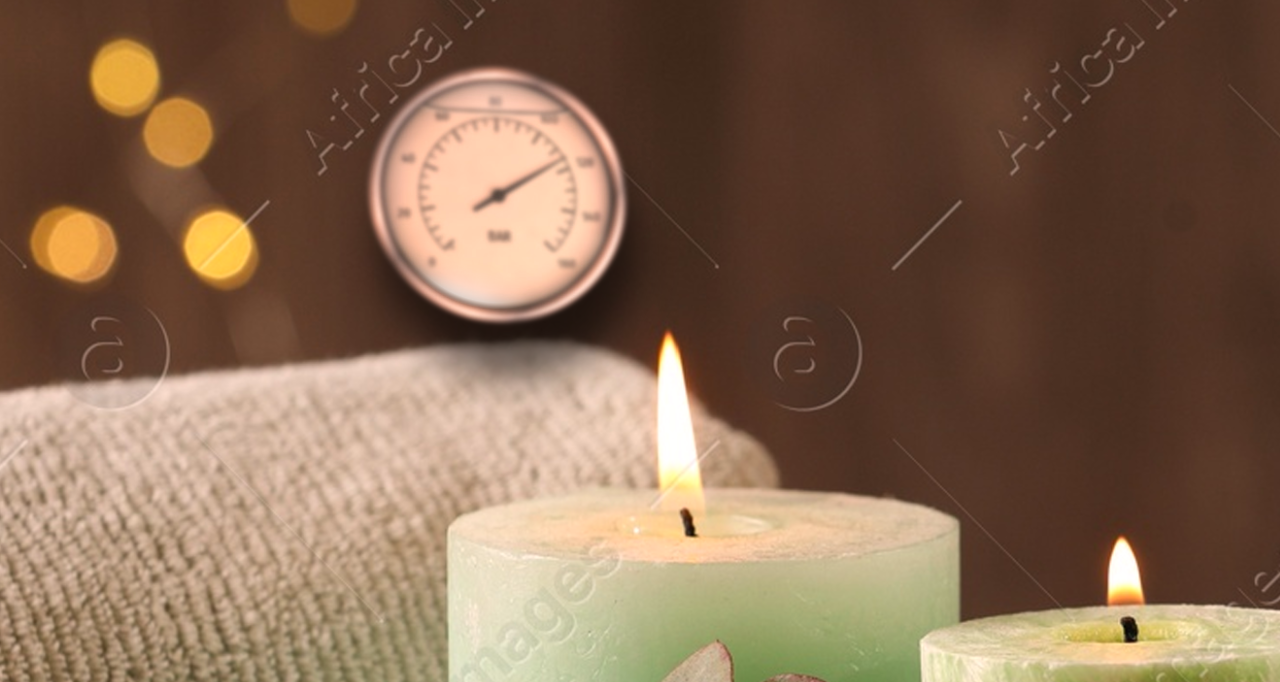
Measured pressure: 115 bar
